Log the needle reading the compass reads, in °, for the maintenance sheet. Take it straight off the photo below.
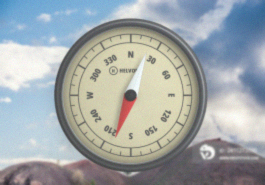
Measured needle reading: 200 °
